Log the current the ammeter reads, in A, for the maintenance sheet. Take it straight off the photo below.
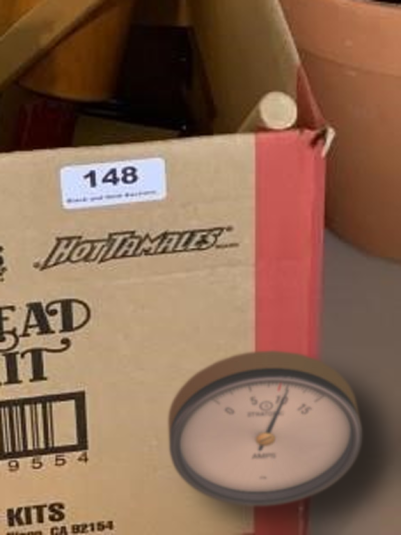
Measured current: 10 A
